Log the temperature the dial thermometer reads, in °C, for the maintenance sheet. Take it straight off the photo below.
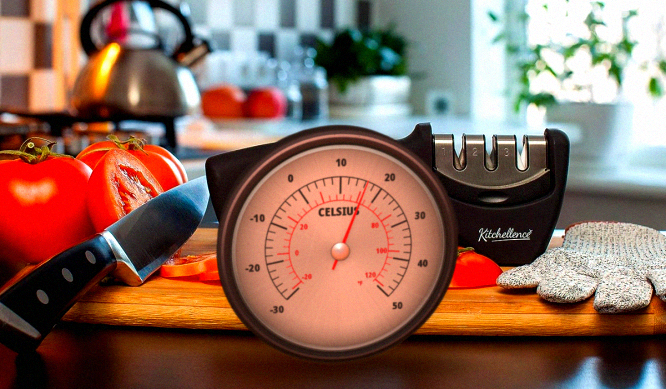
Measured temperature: 16 °C
